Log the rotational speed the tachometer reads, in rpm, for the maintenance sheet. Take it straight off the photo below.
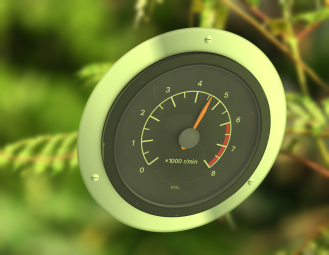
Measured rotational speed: 4500 rpm
